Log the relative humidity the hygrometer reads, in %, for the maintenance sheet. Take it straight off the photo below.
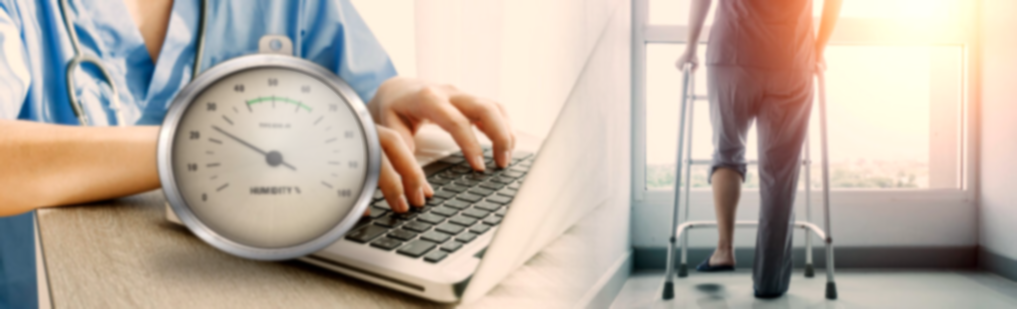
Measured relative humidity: 25 %
